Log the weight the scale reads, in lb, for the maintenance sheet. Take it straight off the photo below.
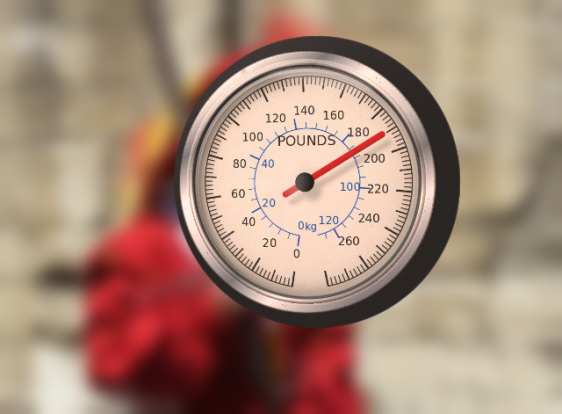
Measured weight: 190 lb
